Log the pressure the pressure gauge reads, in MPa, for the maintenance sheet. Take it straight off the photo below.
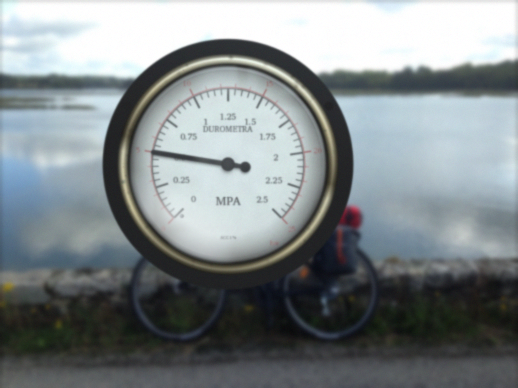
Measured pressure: 0.5 MPa
